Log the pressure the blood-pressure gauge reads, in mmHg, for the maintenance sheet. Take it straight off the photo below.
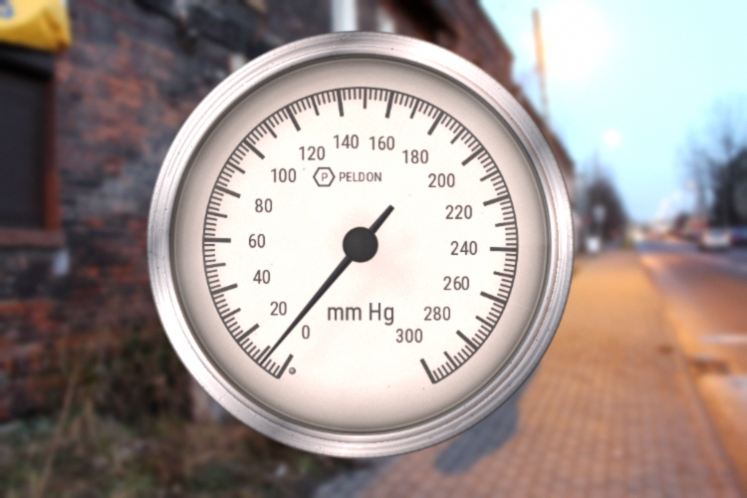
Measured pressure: 8 mmHg
